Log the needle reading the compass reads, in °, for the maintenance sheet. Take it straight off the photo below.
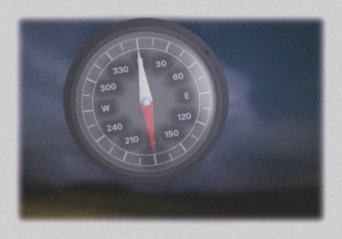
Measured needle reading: 180 °
